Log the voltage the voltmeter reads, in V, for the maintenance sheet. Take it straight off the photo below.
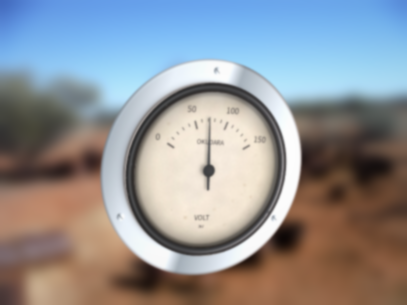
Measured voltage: 70 V
